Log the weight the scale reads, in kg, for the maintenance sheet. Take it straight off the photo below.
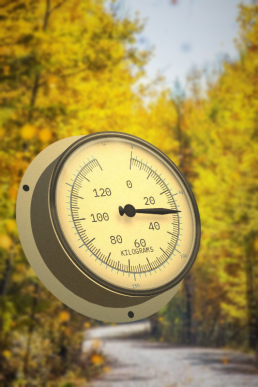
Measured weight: 30 kg
